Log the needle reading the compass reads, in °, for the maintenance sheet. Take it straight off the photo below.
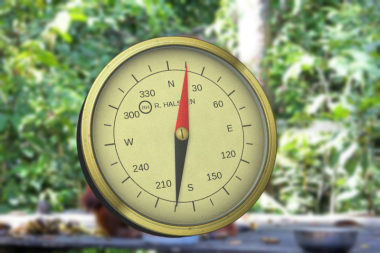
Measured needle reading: 15 °
